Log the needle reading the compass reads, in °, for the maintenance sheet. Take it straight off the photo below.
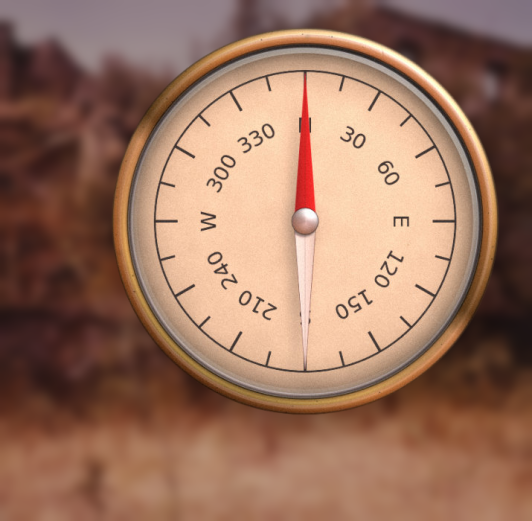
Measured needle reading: 0 °
